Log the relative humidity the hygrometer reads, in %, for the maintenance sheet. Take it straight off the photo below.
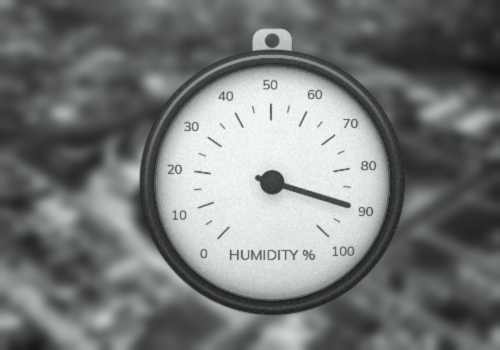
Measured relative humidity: 90 %
